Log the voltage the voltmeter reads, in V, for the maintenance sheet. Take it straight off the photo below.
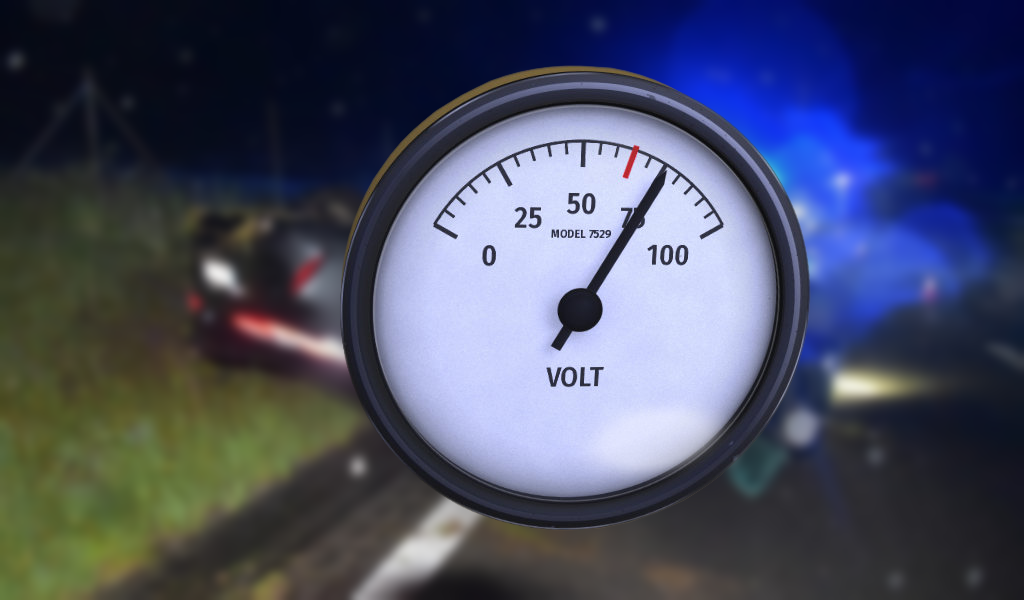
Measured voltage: 75 V
